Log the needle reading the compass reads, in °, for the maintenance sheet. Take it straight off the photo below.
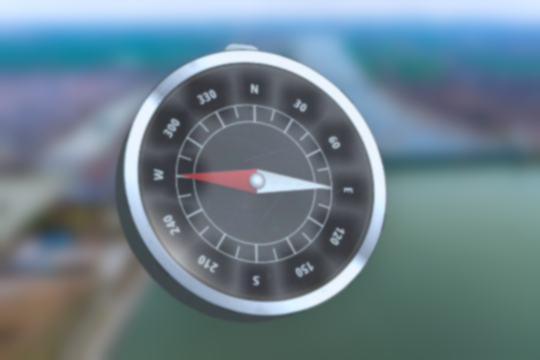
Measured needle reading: 270 °
